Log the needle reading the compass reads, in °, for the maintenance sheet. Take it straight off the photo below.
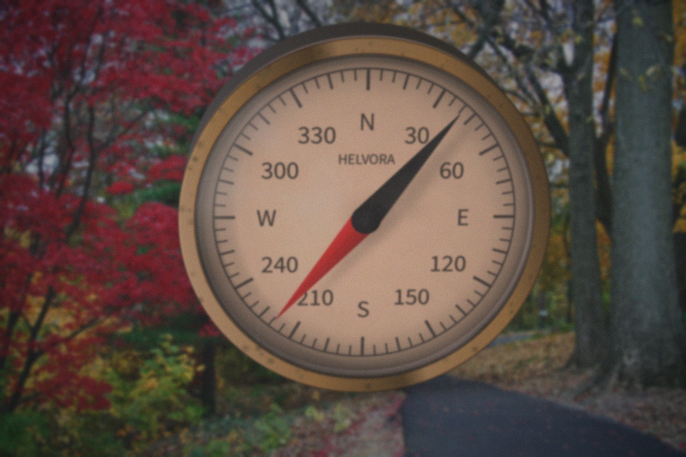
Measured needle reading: 220 °
